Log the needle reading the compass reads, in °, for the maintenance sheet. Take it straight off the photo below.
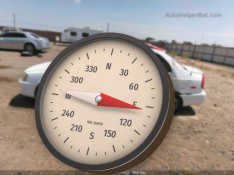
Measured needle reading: 95 °
